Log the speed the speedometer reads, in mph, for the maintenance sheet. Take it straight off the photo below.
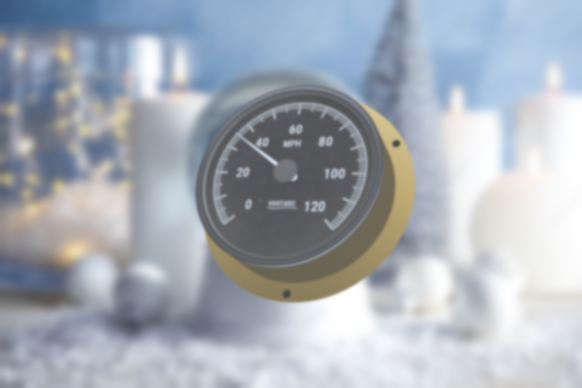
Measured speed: 35 mph
